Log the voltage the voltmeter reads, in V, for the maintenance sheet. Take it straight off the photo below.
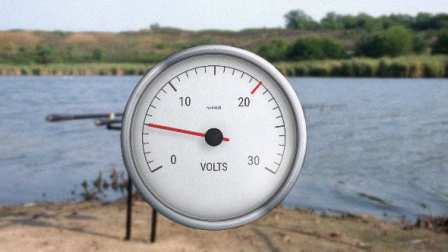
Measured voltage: 5 V
